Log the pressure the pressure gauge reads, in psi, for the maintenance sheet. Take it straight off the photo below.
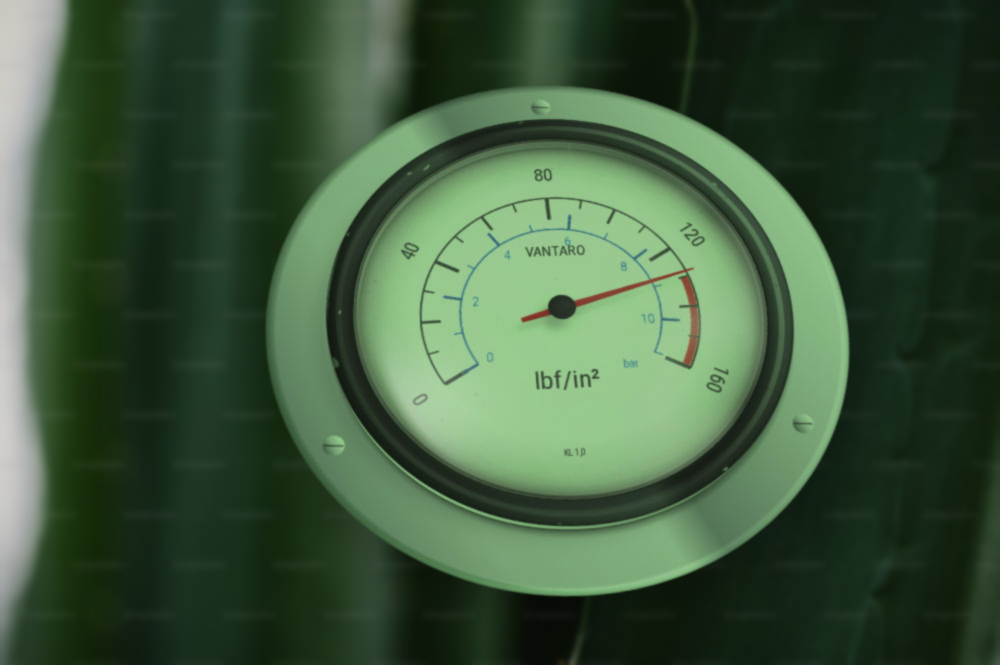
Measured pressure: 130 psi
